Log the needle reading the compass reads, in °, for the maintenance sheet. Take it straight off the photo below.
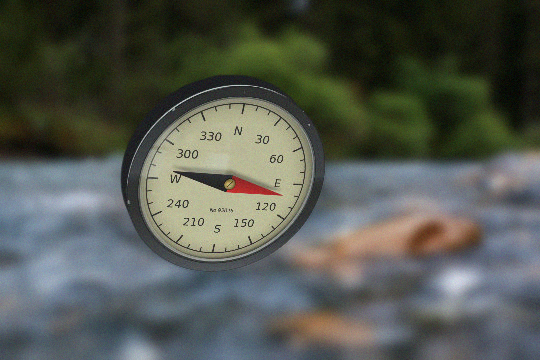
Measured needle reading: 100 °
